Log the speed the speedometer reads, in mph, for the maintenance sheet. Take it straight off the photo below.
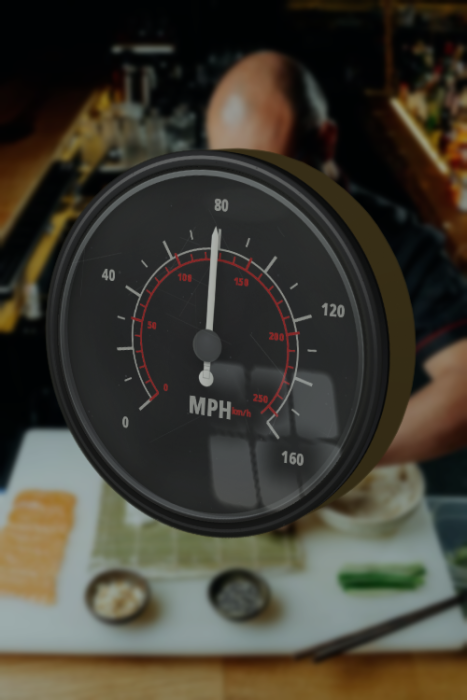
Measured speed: 80 mph
